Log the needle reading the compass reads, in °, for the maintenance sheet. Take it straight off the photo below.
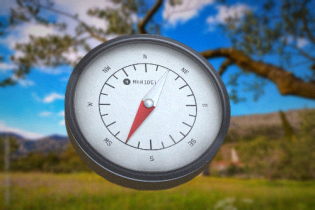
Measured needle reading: 210 °
